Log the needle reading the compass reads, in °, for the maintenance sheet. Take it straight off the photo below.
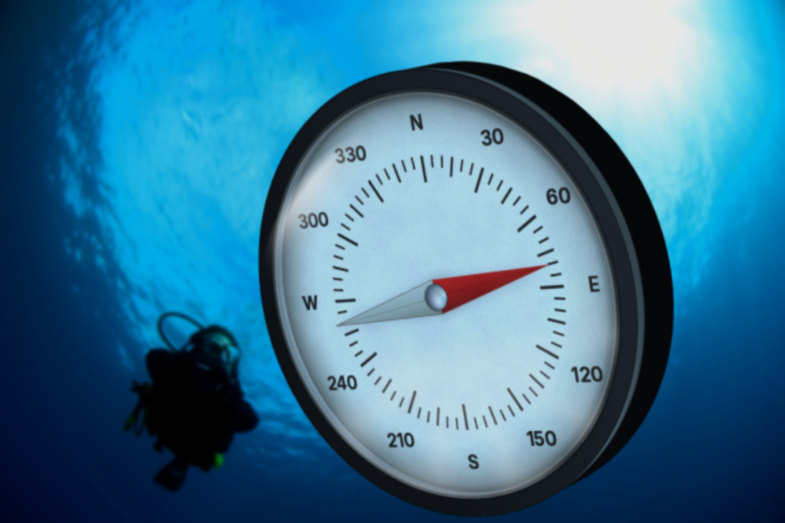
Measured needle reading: 80 °
